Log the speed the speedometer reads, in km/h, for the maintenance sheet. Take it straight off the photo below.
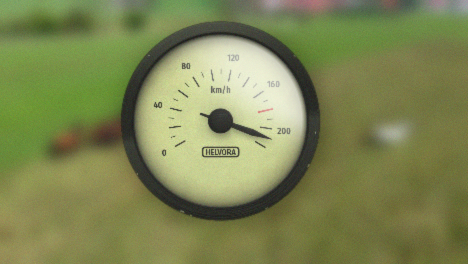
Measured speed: 210 km/h
